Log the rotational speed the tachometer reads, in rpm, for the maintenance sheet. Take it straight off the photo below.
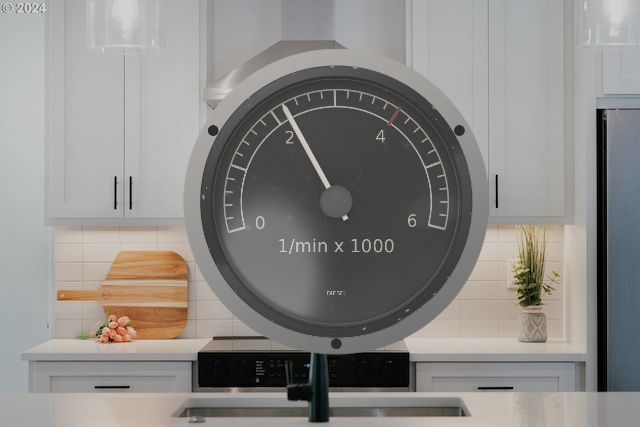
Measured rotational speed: 2200 rpm
